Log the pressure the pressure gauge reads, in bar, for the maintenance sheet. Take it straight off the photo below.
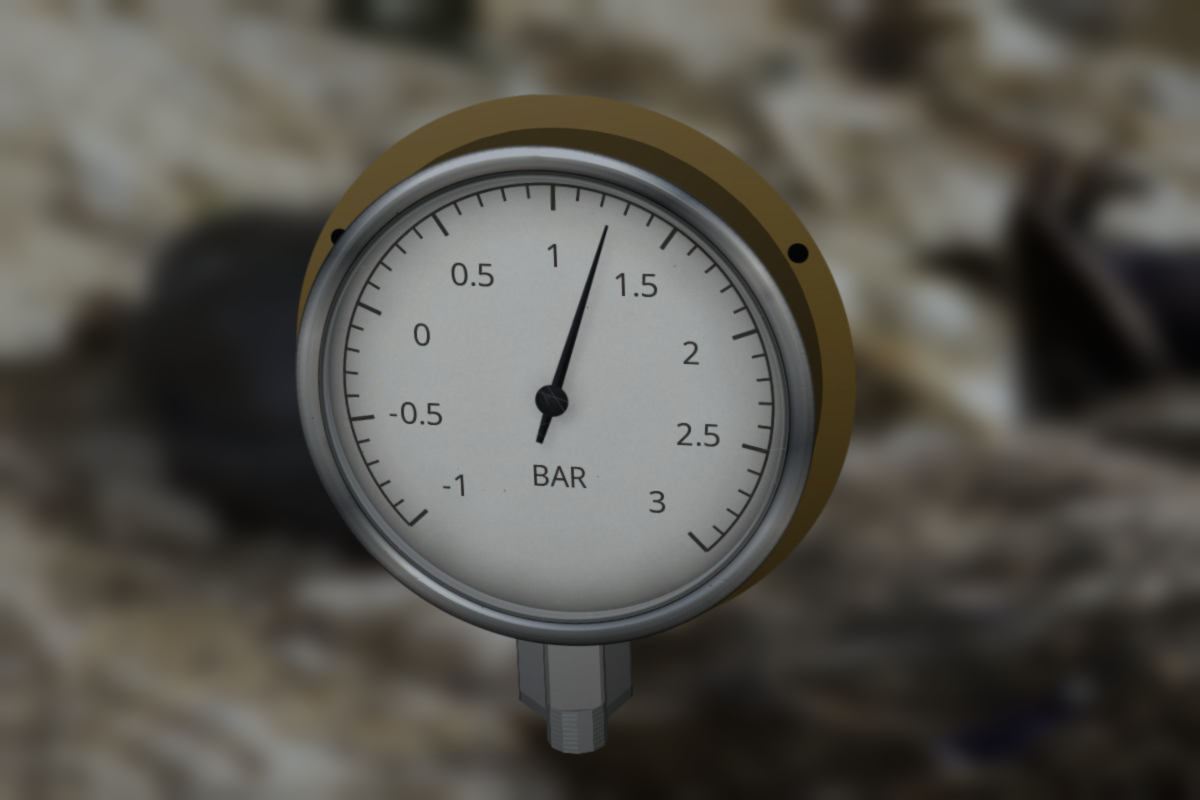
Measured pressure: 1.25 bar
